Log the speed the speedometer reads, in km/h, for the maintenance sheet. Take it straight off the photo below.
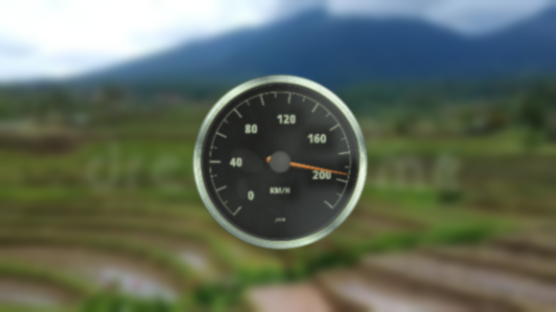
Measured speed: 195 km/h
